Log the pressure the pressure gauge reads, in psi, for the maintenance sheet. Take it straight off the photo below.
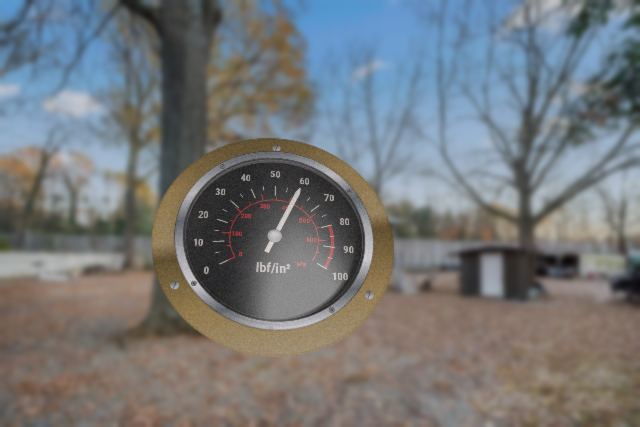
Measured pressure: 60 psi
